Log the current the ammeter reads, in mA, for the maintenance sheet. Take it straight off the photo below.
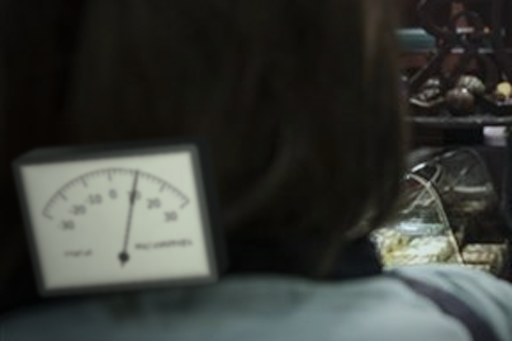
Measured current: 10 mA
